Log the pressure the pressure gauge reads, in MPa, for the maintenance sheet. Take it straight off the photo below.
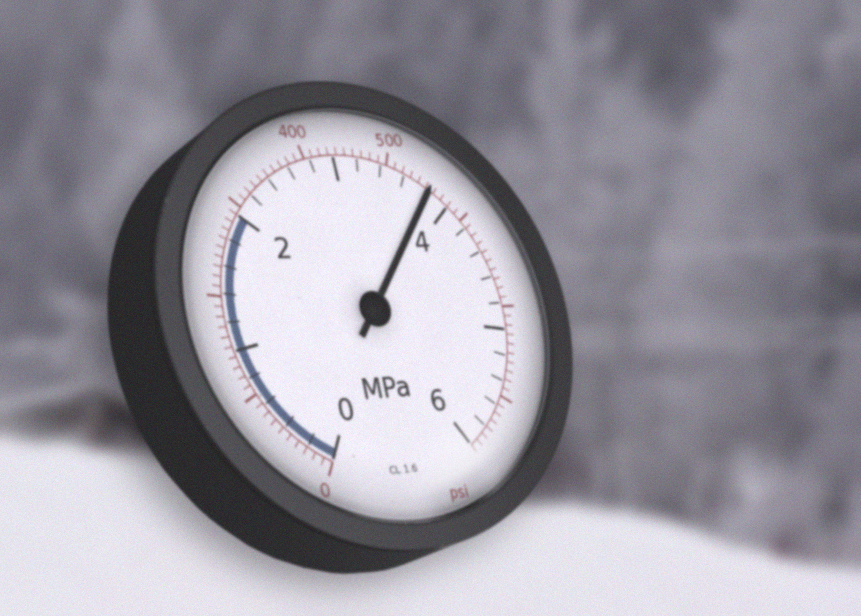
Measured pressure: 3.8 MPa
